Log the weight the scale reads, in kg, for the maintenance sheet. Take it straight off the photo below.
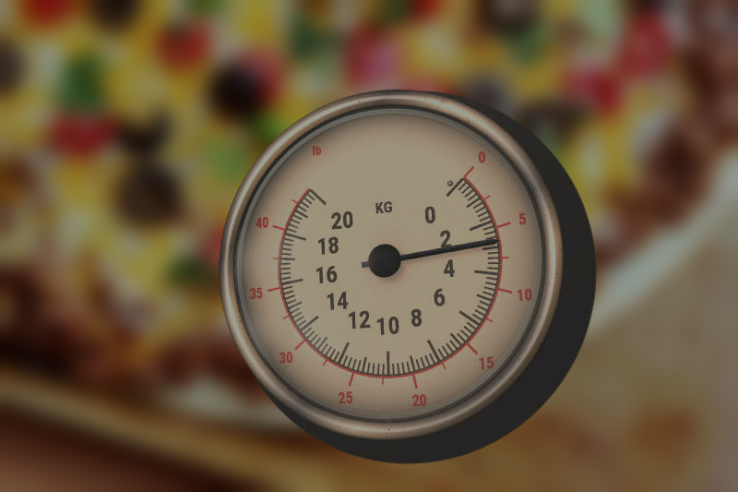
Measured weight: 2.8 kg
